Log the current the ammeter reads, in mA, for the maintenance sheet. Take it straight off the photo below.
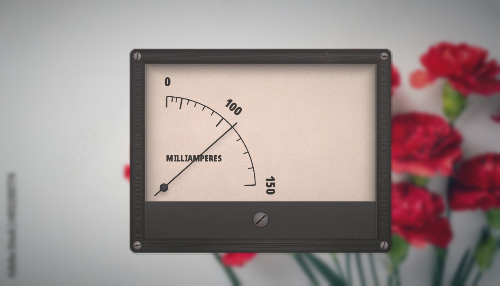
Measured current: 110 mA
